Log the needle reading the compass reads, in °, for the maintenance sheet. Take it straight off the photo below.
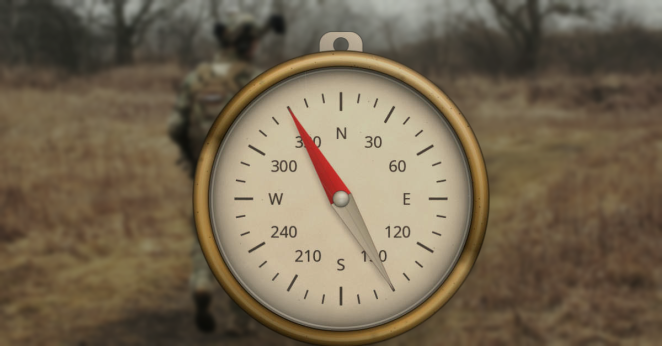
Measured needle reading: 330 °
